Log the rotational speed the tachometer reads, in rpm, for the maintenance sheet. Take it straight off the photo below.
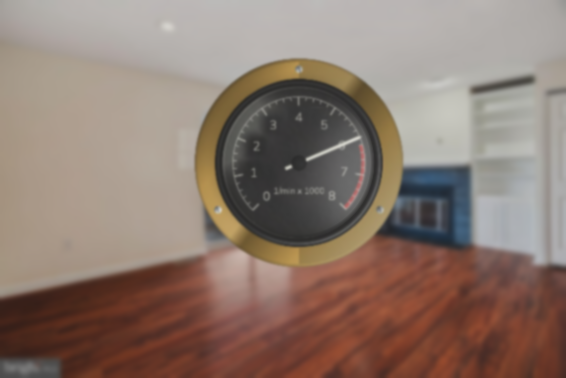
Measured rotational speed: 6000 rpm
